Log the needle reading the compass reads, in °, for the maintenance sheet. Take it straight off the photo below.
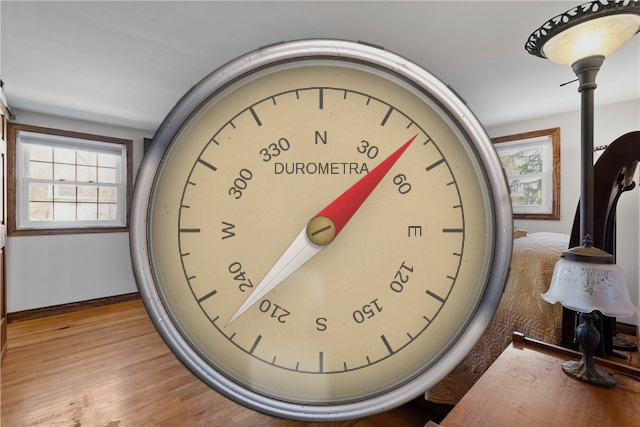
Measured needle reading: 45 °
